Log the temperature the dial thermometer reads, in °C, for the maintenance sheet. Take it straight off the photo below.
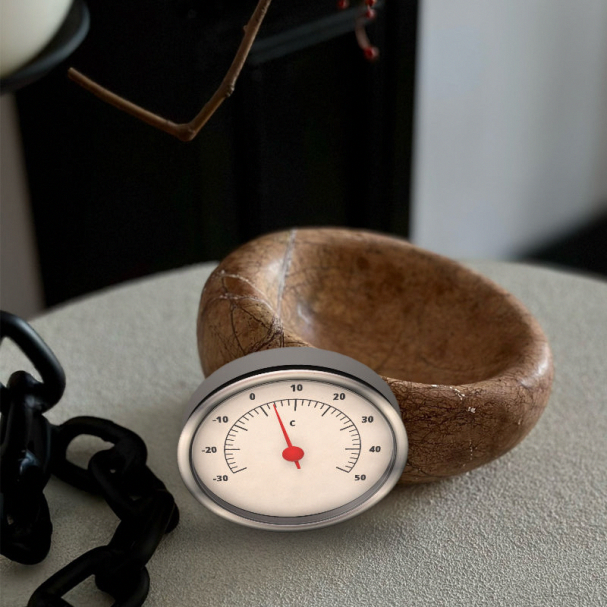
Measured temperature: 4 °C
